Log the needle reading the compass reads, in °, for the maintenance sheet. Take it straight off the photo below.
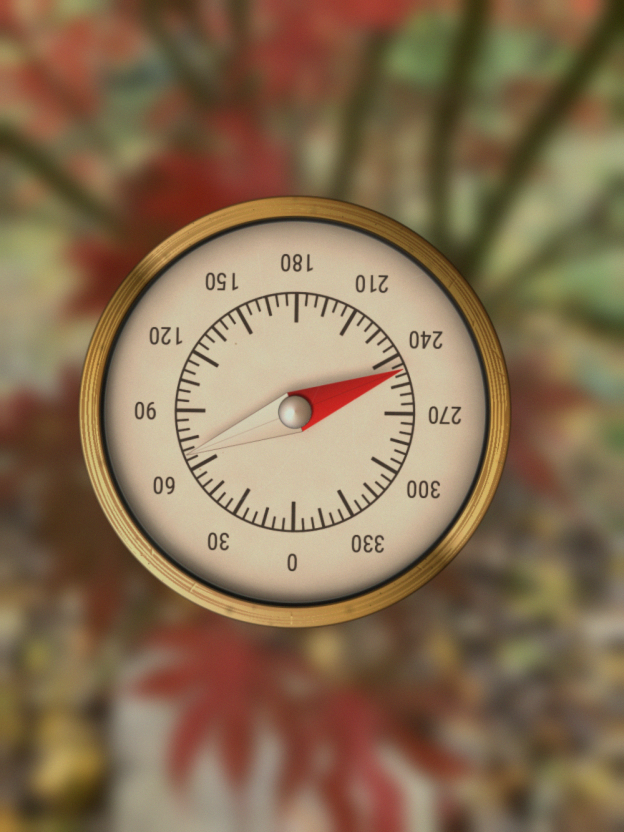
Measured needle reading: 247.5 °
